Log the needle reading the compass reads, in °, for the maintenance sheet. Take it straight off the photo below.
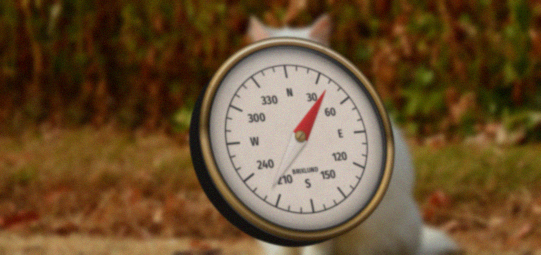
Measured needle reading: 40 °
